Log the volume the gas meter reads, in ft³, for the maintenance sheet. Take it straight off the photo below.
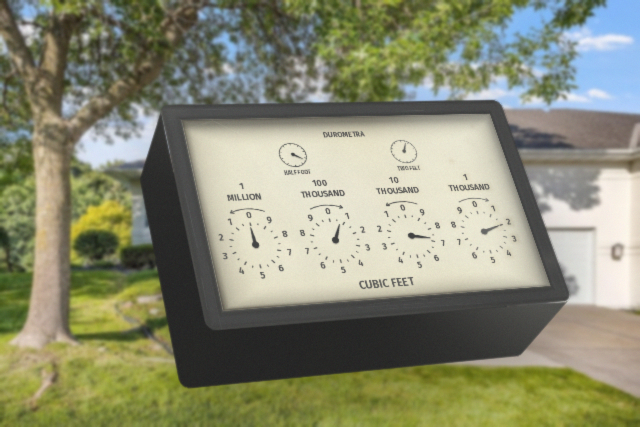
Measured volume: 7200 ft³
